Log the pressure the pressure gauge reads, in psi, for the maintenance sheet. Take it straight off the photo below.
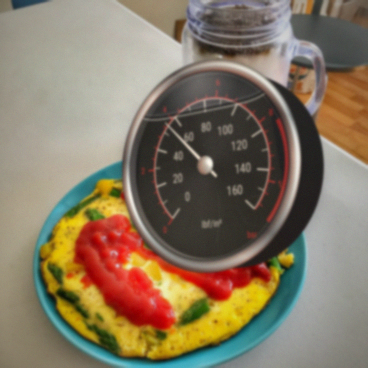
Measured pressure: 55 psi
